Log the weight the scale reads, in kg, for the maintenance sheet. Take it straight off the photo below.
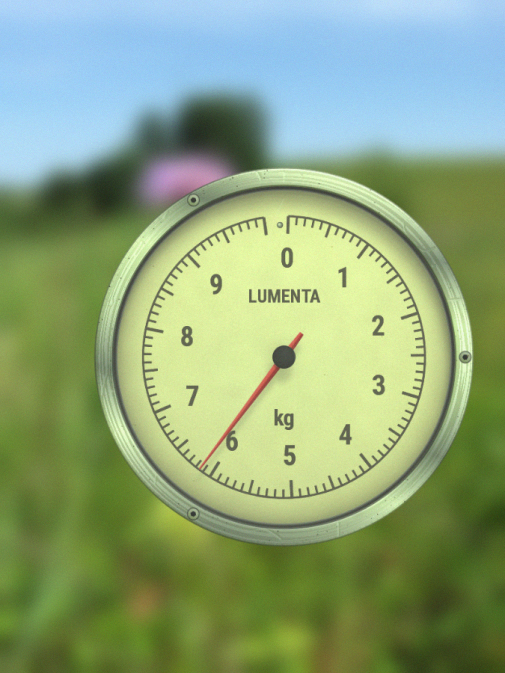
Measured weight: 6.15 kg
